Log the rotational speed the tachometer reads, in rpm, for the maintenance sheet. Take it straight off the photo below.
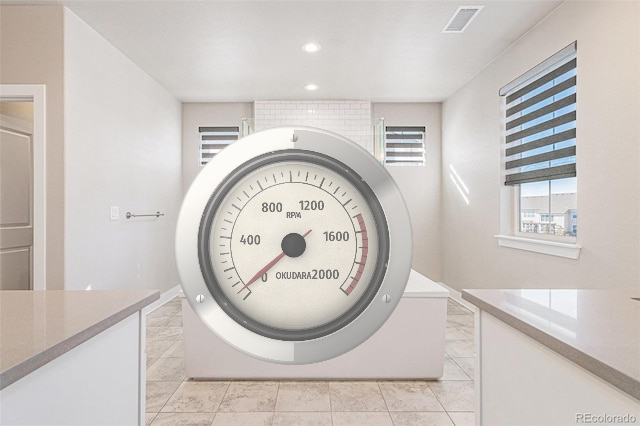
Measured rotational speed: 50 rpm
